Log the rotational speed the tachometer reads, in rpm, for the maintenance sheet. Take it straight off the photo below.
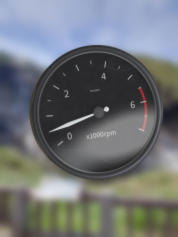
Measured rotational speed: 500 rpm
